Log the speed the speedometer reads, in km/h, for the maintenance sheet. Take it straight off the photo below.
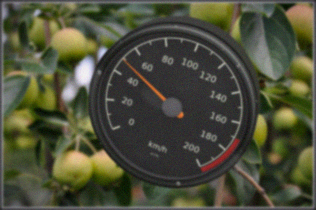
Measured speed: 50 km/h
